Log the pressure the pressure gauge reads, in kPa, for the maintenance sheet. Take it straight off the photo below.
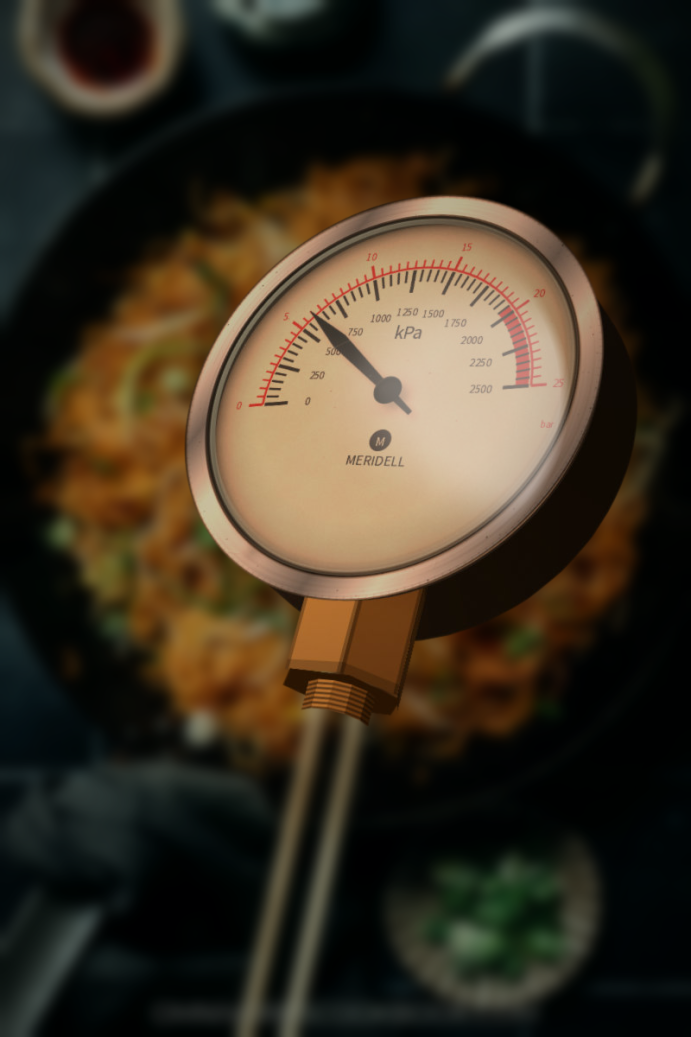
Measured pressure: 600 kPa
